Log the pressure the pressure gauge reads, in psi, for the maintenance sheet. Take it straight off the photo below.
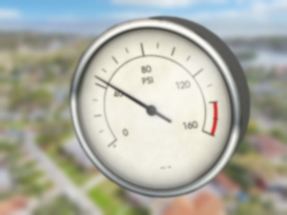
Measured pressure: 45 psi
